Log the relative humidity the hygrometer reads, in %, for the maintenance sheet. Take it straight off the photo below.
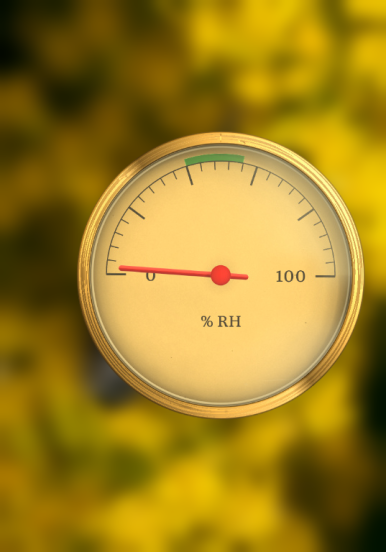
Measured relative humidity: 2 %
